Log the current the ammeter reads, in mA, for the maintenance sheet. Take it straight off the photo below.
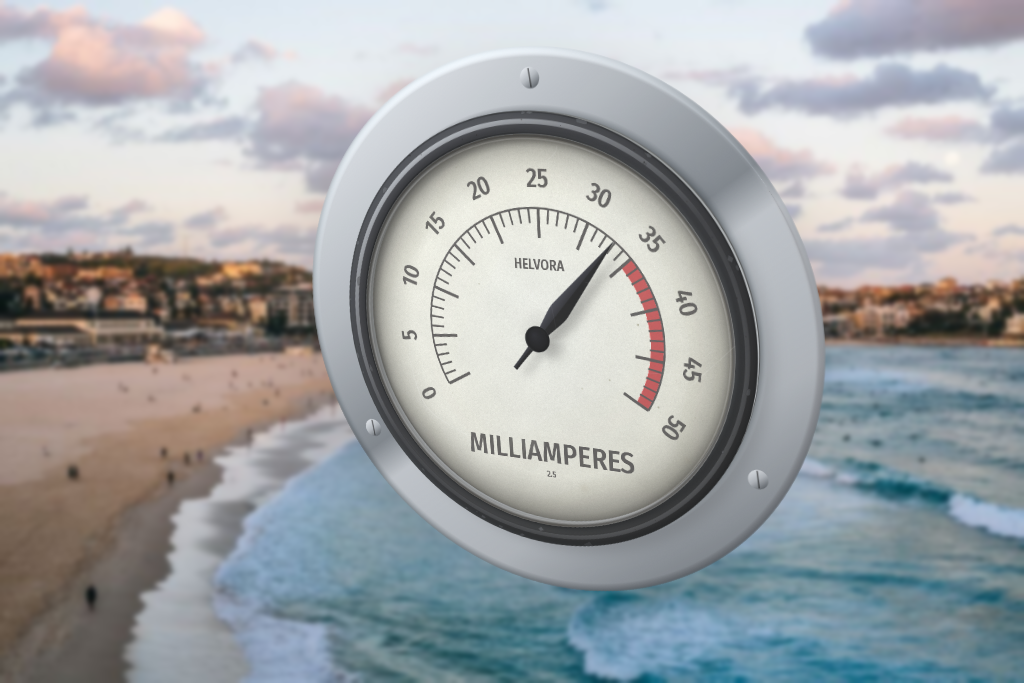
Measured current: 33 mA
